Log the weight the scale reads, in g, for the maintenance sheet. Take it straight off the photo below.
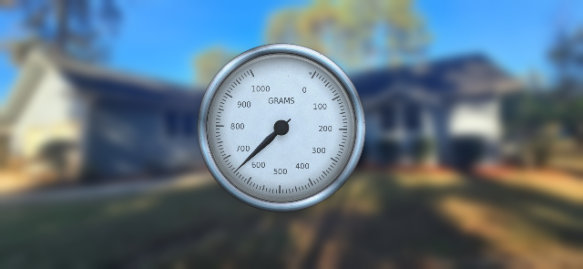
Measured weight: 650 g
